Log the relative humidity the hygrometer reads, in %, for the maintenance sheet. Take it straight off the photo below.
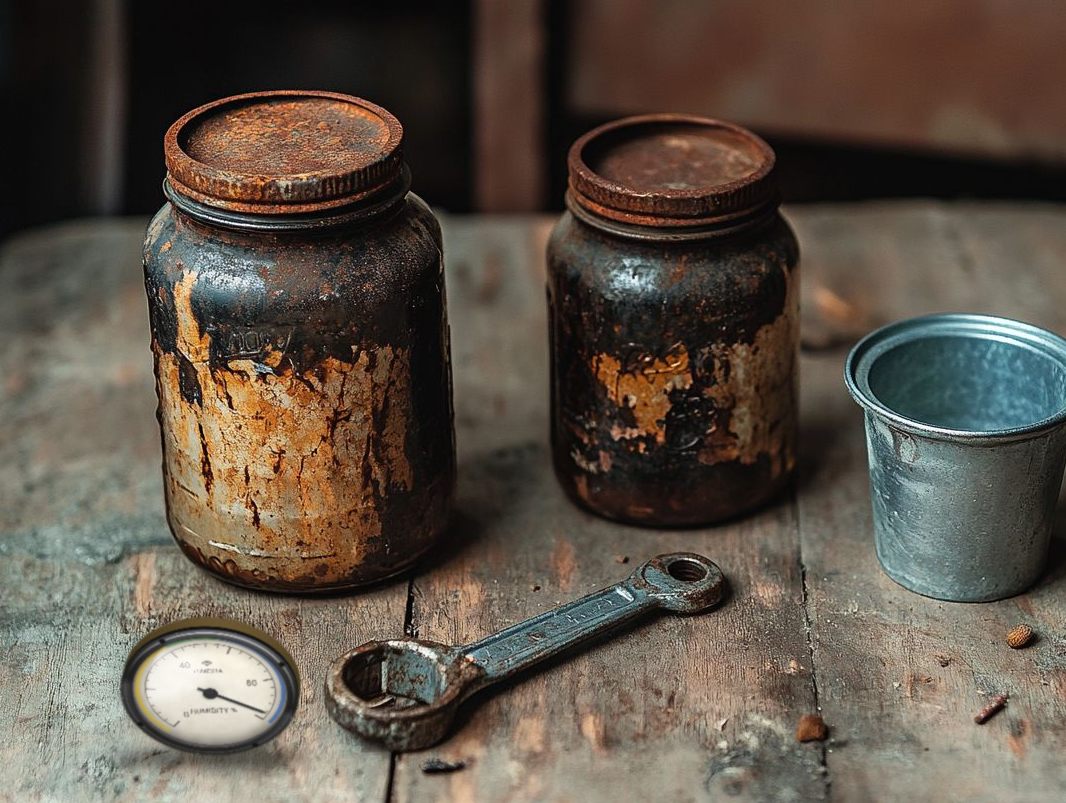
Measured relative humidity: 96 %
